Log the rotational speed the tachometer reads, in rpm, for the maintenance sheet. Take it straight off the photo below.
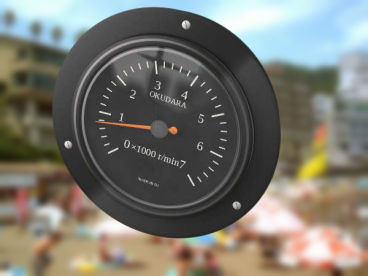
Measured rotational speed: 800 rpm
